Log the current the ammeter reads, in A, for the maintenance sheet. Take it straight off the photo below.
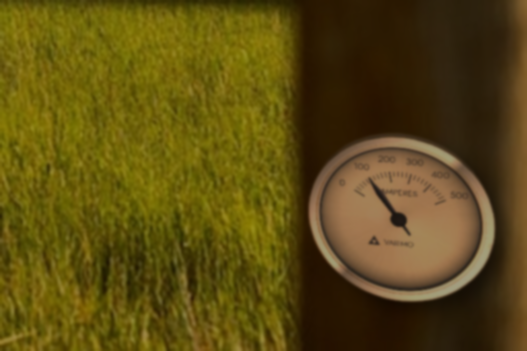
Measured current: 100 A
